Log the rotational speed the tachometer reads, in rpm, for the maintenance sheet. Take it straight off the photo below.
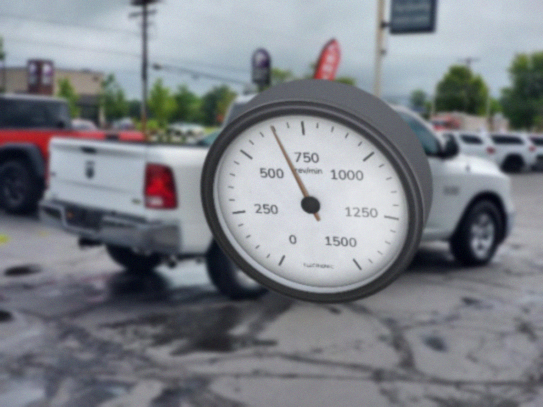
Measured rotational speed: 650 rpm
